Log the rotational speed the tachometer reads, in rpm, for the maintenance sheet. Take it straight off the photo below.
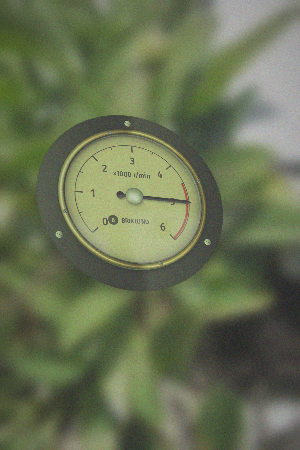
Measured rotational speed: 5000 rpm
